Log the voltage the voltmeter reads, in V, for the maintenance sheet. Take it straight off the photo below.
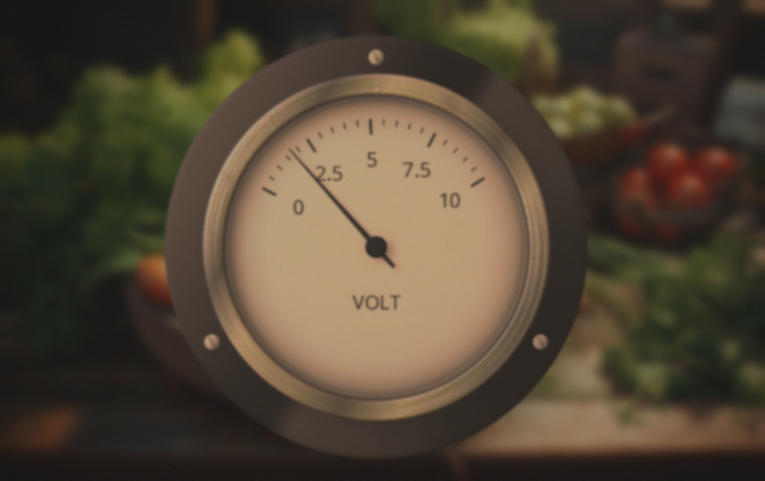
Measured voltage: 1.75 V
